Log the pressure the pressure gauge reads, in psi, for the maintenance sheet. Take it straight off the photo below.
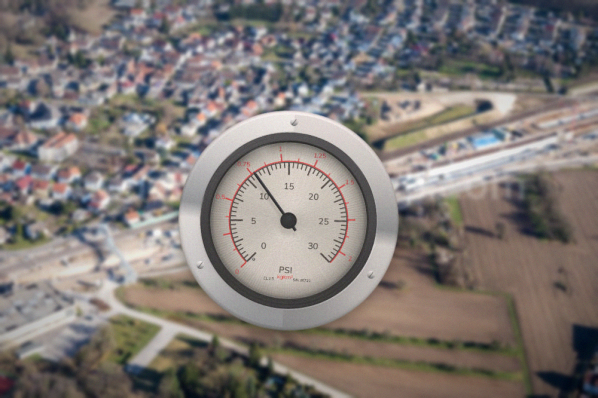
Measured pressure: 11 psi
